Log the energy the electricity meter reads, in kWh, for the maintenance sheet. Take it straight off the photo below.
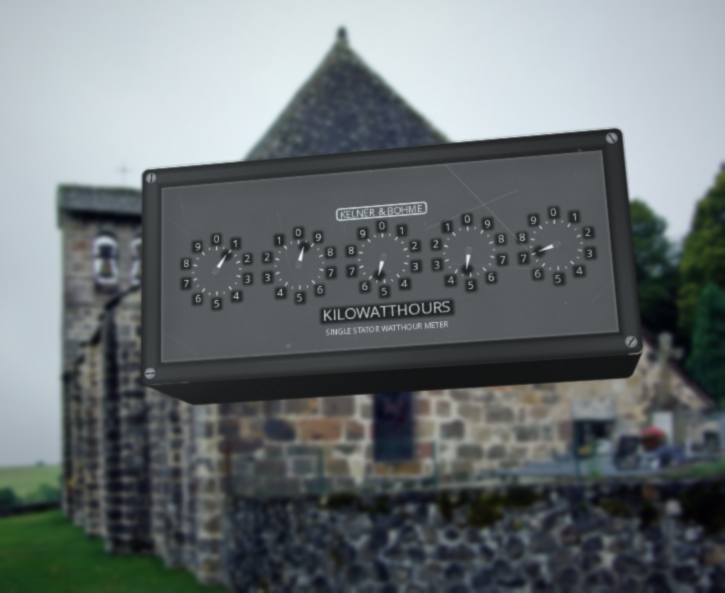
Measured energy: 9547 kWh
